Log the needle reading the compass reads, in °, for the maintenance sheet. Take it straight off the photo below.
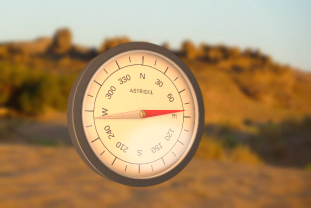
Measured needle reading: 82.5 °
